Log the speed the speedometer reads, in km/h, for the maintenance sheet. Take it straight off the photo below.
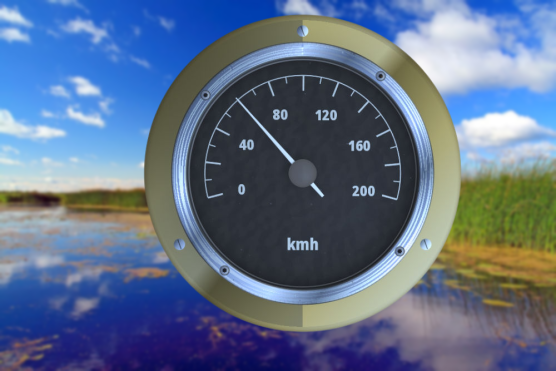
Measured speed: 60 km/h
